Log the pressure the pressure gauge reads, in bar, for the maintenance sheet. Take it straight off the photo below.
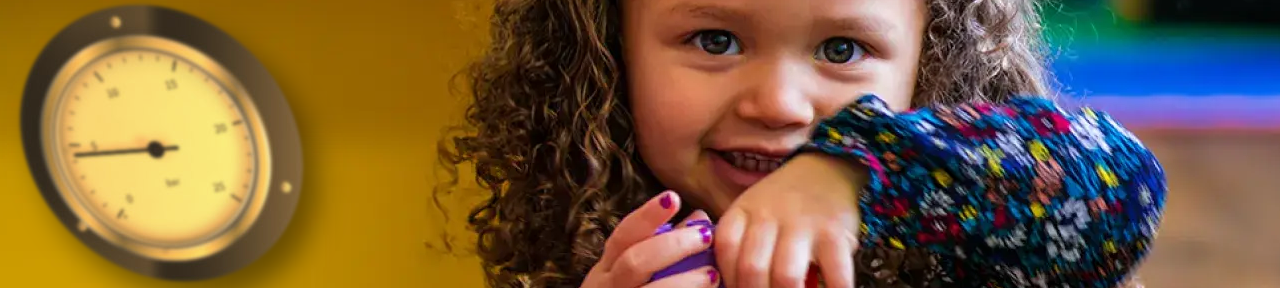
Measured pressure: 4.5 bar
